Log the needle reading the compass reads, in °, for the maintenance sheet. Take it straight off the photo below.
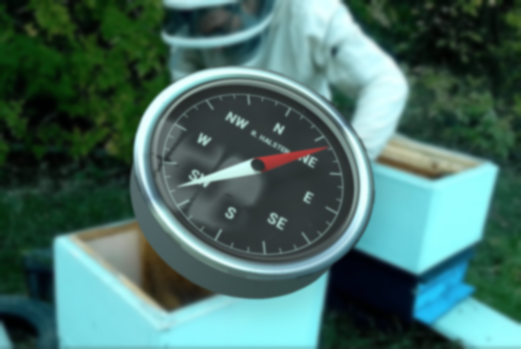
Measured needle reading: 40 °
